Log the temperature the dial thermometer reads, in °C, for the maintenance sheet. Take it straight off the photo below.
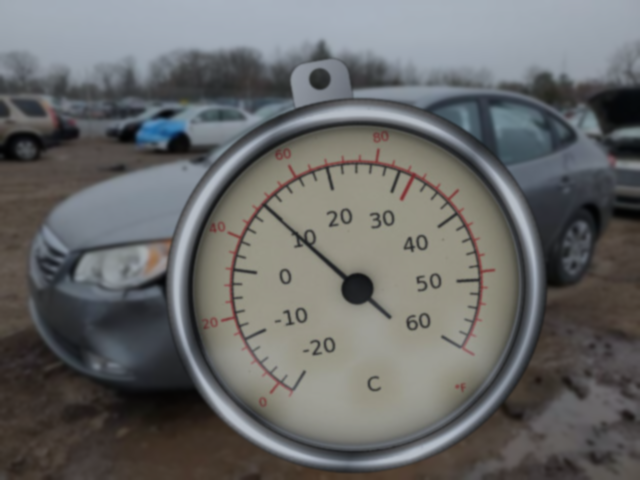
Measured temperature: 10 °C
